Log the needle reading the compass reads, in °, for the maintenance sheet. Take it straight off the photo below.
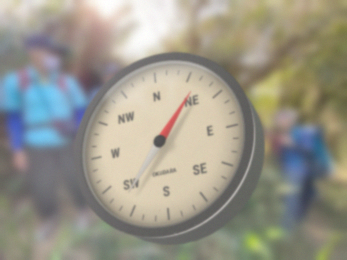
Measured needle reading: 40 °
